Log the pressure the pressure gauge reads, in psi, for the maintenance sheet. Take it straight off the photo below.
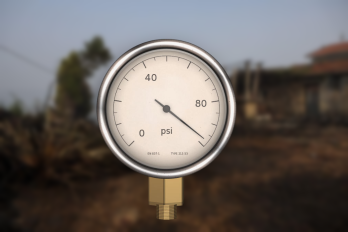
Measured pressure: 97.5 psi
